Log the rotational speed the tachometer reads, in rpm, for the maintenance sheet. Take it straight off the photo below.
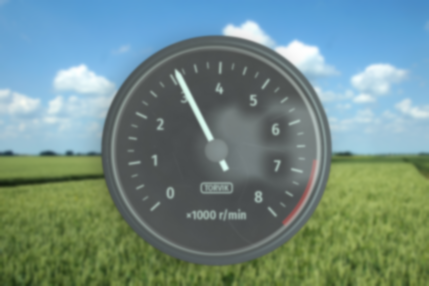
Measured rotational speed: 3125 rpm
